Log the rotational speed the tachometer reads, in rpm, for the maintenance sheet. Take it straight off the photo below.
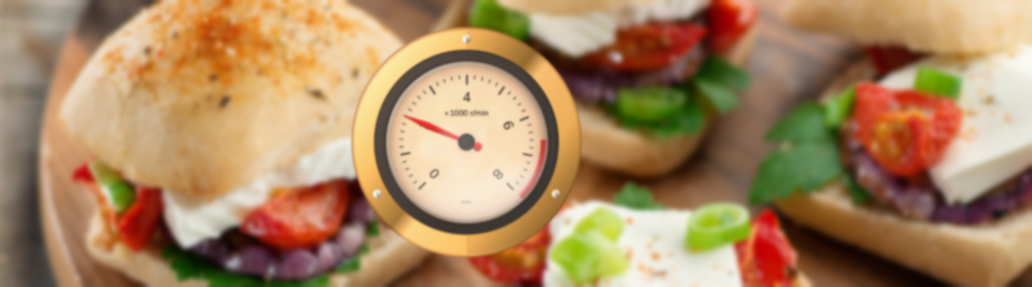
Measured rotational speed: 2000 rpm
